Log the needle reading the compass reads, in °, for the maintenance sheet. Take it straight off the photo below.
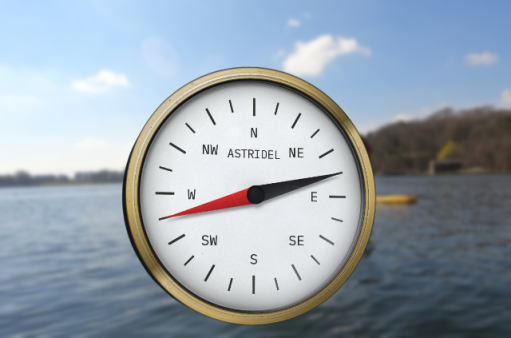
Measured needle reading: 255 °
